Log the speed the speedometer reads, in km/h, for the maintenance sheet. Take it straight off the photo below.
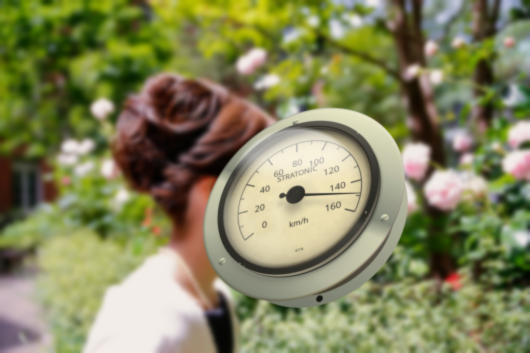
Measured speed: 150 km/h
